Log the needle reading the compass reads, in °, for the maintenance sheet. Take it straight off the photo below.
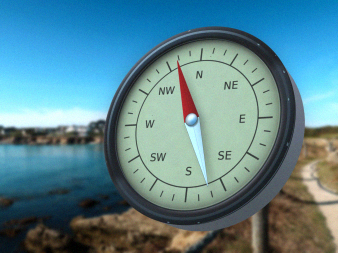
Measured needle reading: 340 °
